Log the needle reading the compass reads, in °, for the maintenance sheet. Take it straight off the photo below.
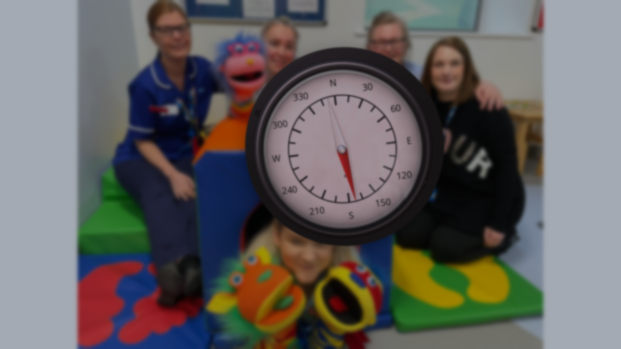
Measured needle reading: 172.5 °
